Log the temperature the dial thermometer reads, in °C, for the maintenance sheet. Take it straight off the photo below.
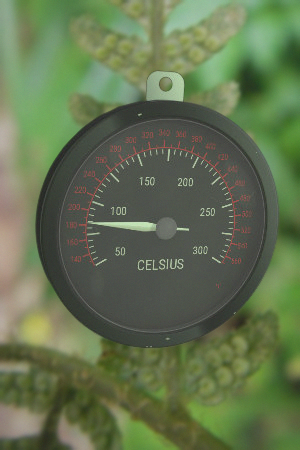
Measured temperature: 85 °C
